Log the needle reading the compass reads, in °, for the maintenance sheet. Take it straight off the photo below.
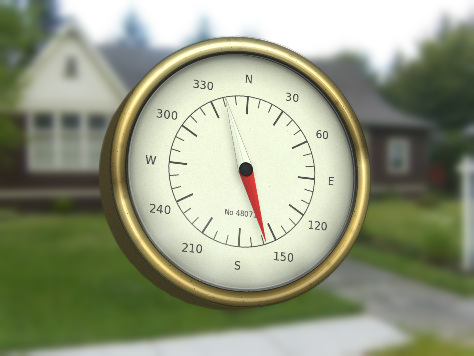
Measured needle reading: 160 °
